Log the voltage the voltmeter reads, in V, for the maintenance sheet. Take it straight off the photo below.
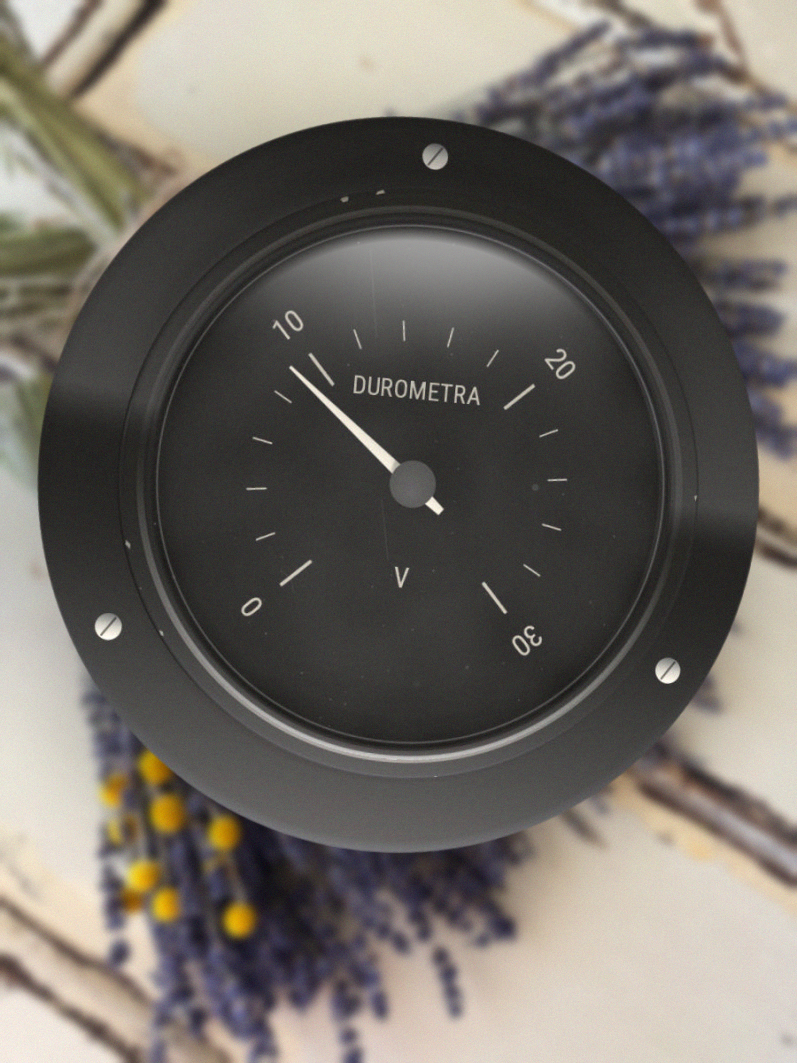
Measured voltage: 9 V
